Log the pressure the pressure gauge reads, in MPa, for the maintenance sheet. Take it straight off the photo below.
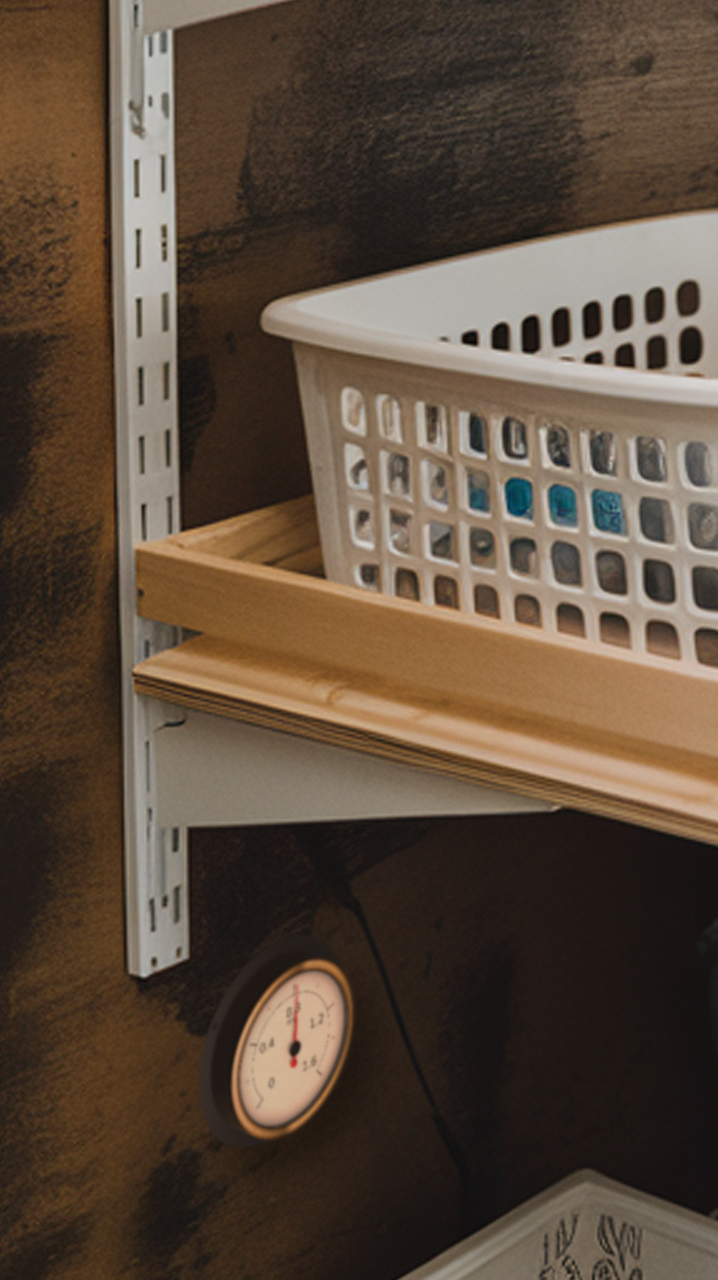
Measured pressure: 0.8 MPa
